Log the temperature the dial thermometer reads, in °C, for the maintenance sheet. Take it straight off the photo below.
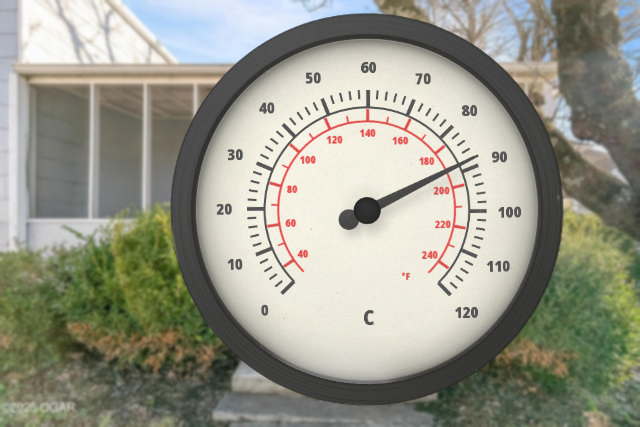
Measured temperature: 88 °C
